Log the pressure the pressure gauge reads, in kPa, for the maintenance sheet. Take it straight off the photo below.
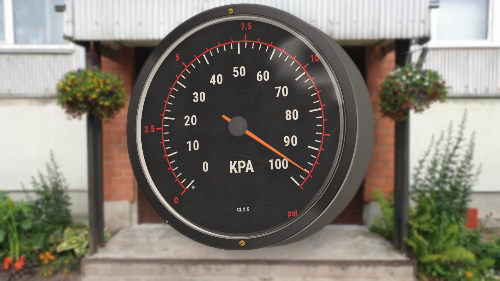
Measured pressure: 96 kPa
